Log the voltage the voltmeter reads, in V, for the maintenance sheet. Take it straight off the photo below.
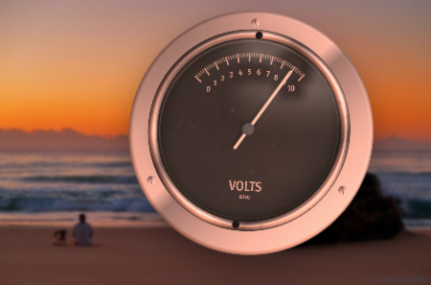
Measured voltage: 9 V
